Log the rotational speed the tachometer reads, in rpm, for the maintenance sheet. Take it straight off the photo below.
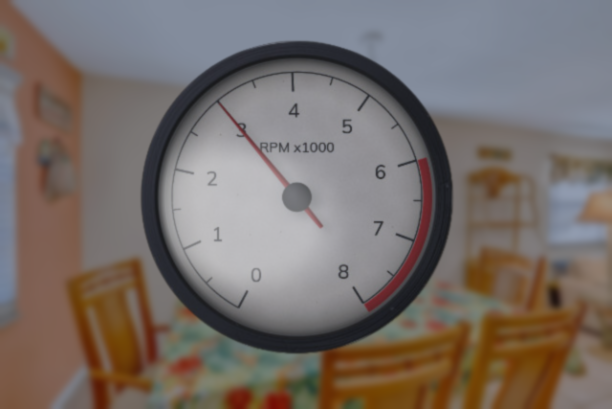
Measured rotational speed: 3000 rpm
